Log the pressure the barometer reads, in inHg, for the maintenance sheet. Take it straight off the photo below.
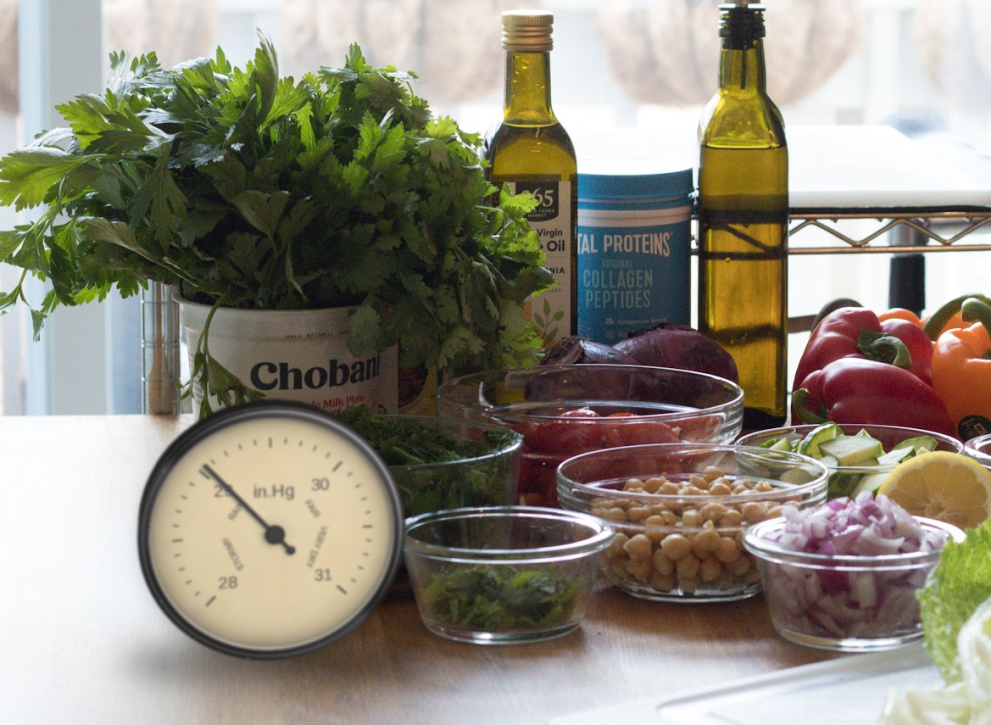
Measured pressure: 29.05 inHg
